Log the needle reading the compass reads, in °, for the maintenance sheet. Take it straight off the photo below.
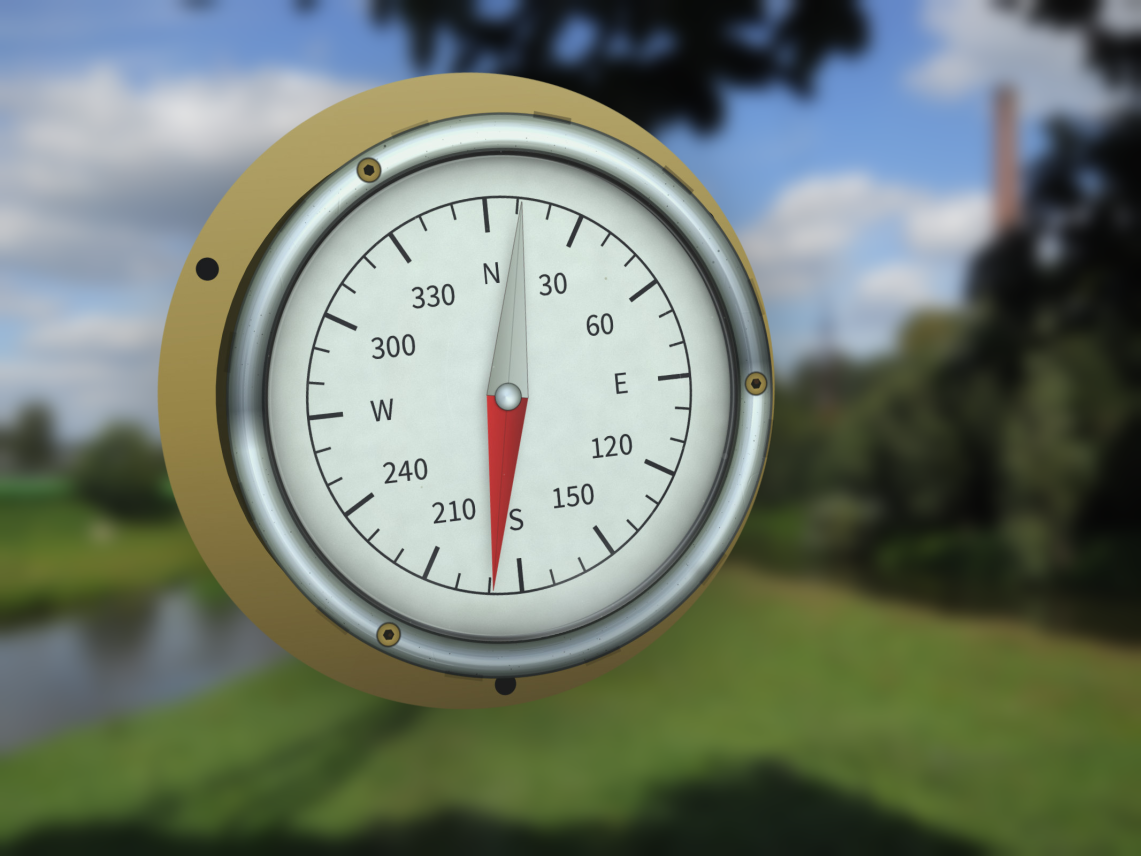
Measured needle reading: 190 °
